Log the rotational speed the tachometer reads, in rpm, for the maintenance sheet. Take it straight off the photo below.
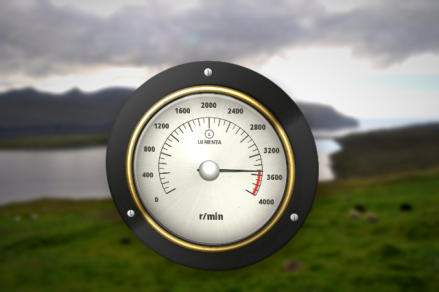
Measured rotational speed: 3500 rpm
